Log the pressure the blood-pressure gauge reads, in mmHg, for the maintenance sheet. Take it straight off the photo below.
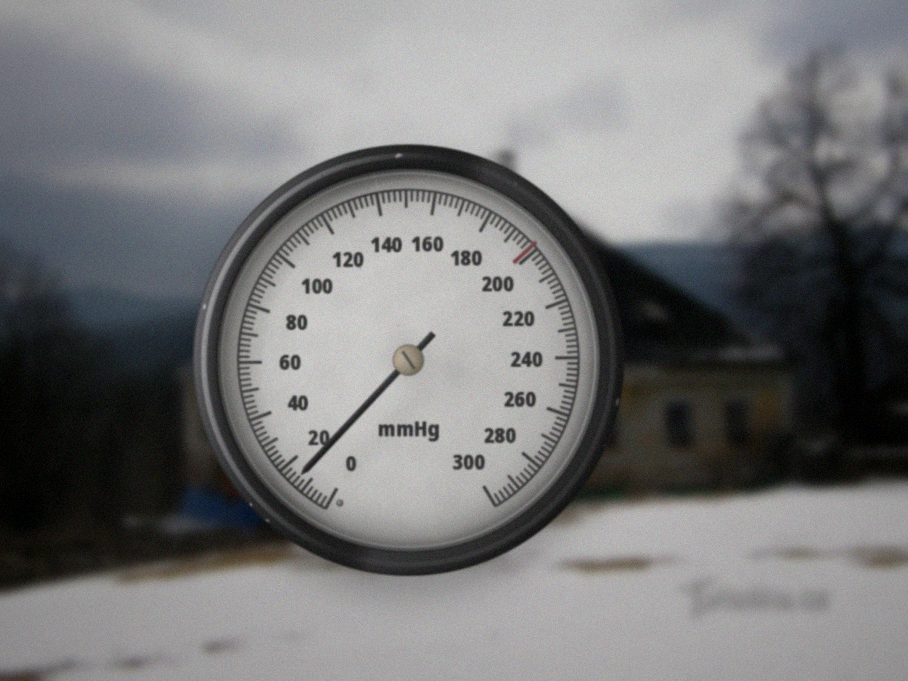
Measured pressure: 14 mmHg
